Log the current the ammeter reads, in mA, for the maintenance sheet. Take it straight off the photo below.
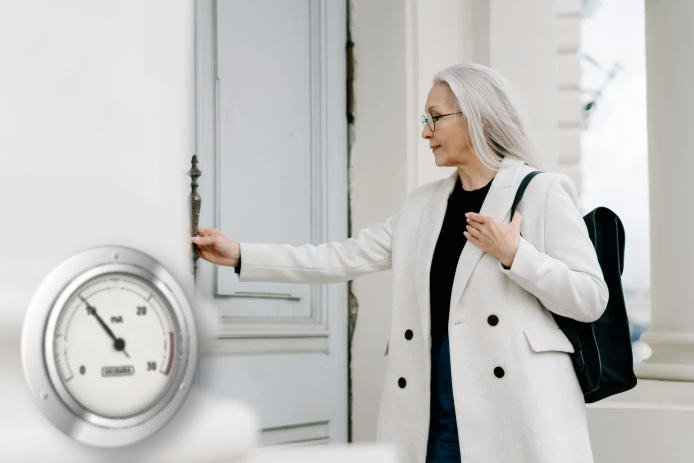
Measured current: 10 mA
